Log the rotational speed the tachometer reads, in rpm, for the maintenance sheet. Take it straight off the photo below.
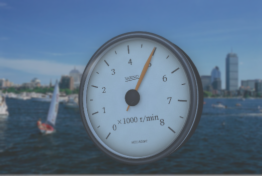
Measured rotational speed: 5000 rpm
